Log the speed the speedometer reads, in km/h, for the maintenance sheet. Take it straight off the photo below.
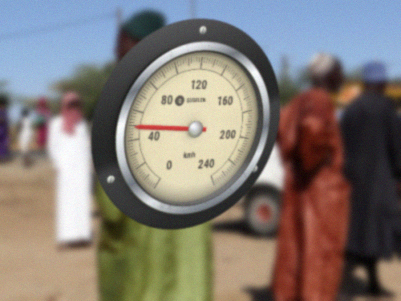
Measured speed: 50 km/h
